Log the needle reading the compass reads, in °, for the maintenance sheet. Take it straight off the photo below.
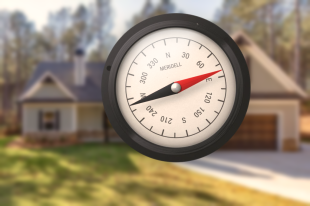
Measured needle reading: 82.5 °
